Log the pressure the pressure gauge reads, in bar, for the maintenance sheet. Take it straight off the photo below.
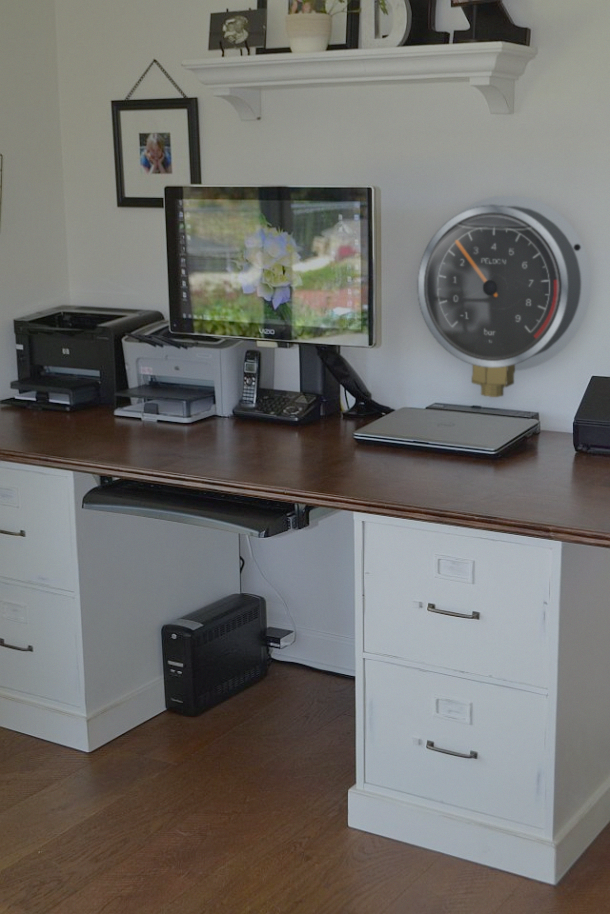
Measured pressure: 2.5 bar
